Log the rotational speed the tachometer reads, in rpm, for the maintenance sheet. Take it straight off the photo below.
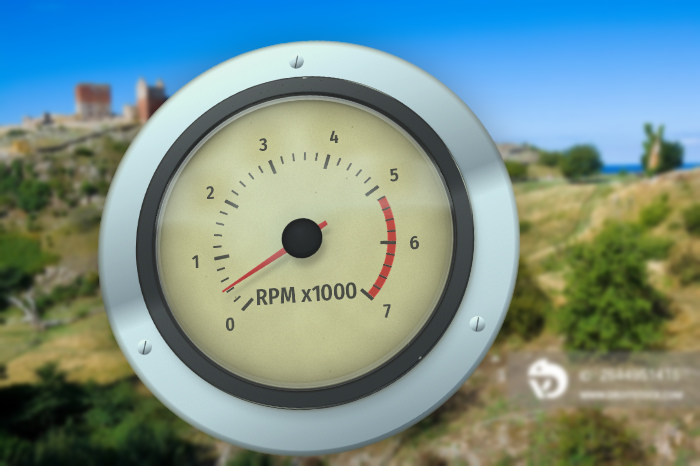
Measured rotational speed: 400 rpm
